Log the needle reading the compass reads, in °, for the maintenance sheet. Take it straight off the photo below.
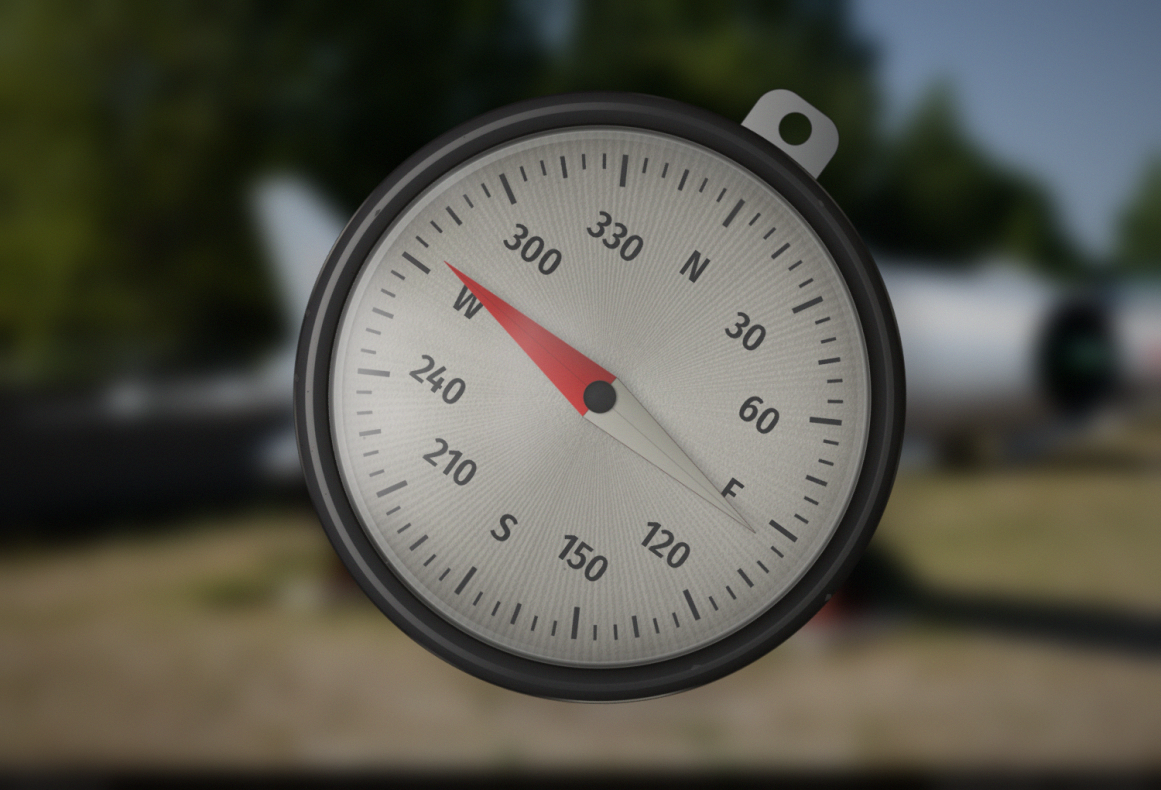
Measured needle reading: 275 °
